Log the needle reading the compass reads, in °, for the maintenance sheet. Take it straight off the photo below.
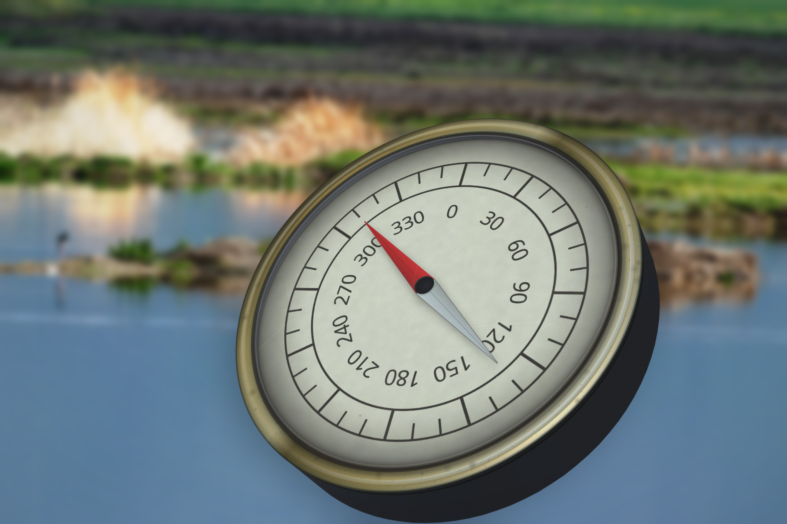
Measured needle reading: 310 °
